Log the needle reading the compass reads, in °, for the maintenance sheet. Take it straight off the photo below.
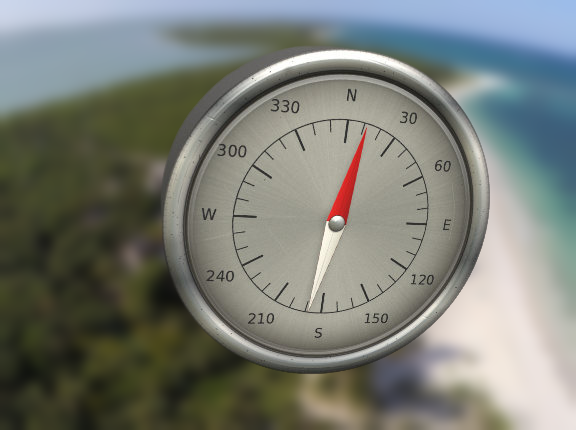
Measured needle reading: 10 °
